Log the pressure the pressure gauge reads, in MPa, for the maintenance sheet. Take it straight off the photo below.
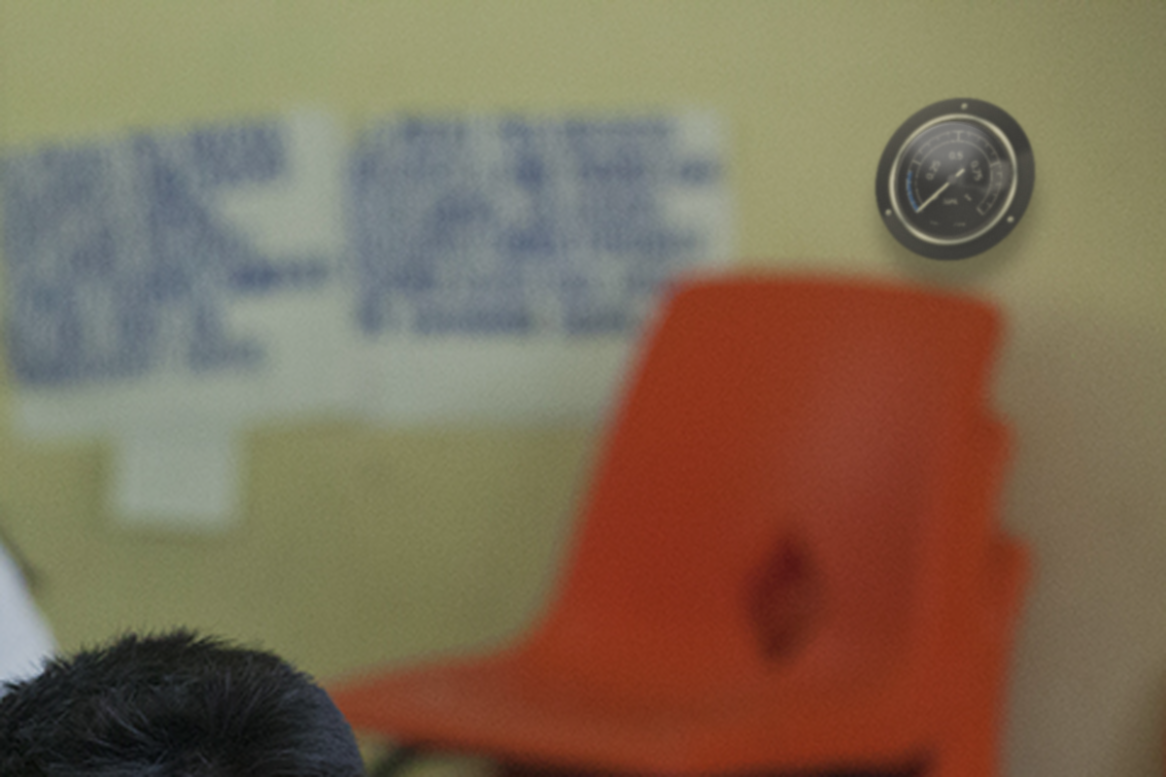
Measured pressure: 0 MPa
